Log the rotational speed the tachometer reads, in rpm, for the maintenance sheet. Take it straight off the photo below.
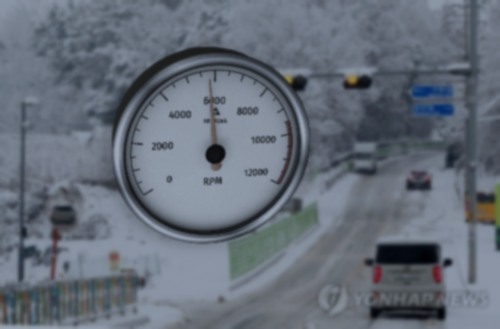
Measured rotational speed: 5750 rpm
